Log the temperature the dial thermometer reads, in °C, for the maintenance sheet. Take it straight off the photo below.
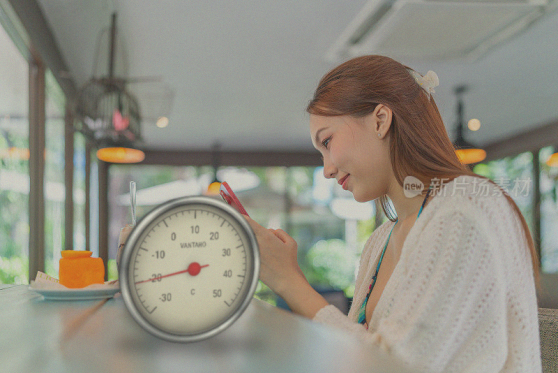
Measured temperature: -20 °C
